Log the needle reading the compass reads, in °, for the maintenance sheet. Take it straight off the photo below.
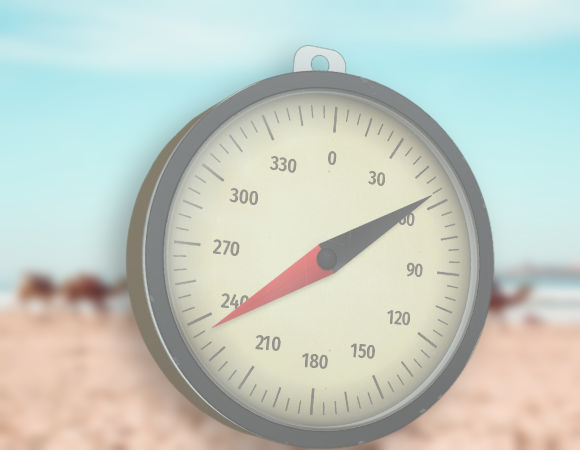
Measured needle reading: 235 °
